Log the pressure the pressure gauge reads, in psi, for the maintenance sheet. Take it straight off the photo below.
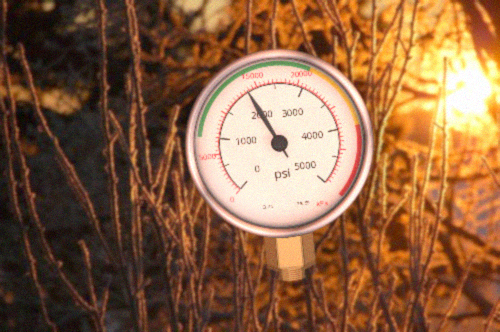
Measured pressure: 2000 psi
